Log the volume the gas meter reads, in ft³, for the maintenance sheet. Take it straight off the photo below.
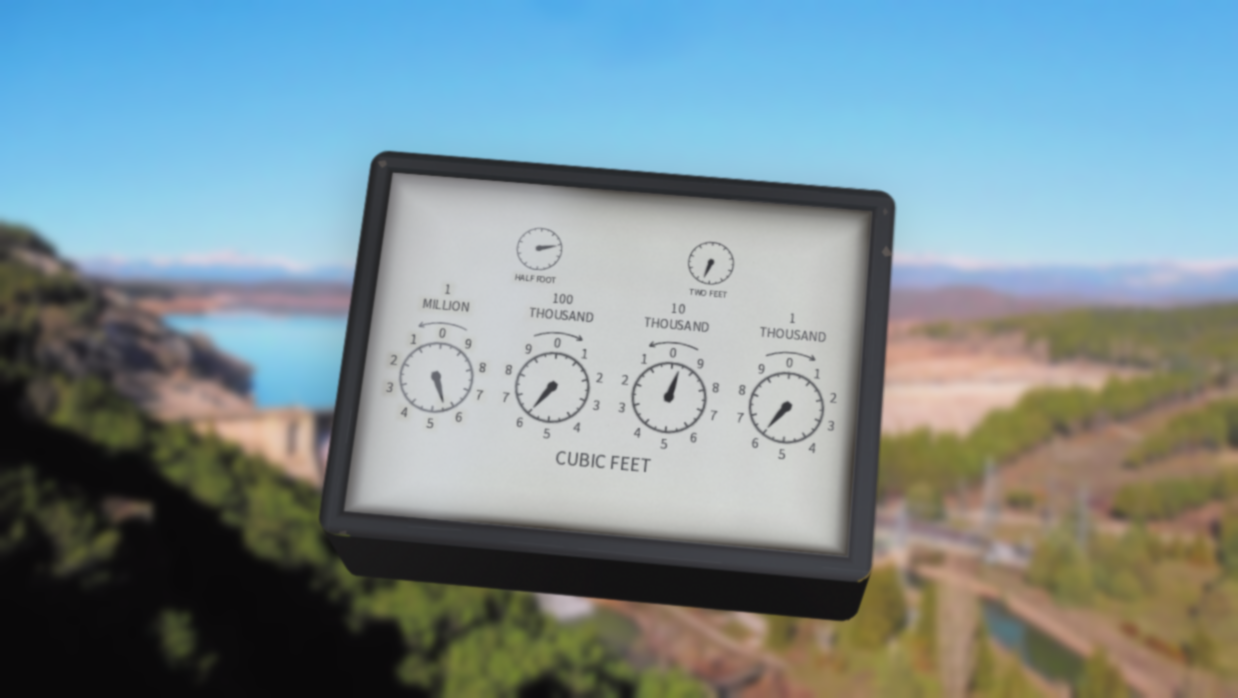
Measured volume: 559600 ft³
